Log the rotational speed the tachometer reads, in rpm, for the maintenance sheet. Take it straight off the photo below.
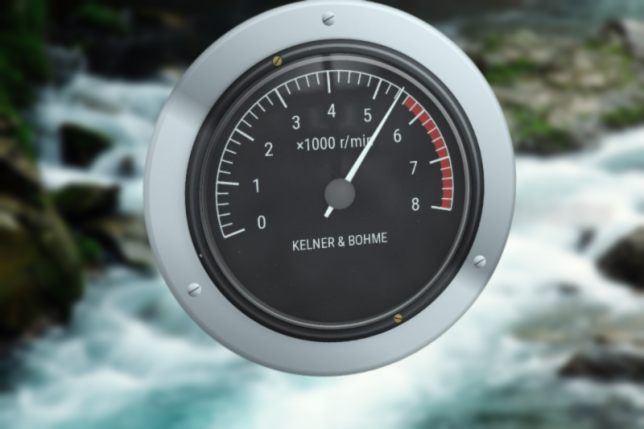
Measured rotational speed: 5400 rpm
